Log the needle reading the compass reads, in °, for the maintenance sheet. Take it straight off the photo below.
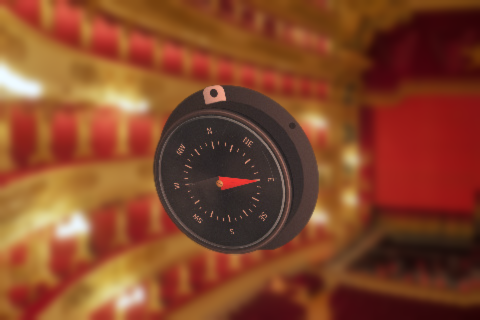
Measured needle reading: 90 °
